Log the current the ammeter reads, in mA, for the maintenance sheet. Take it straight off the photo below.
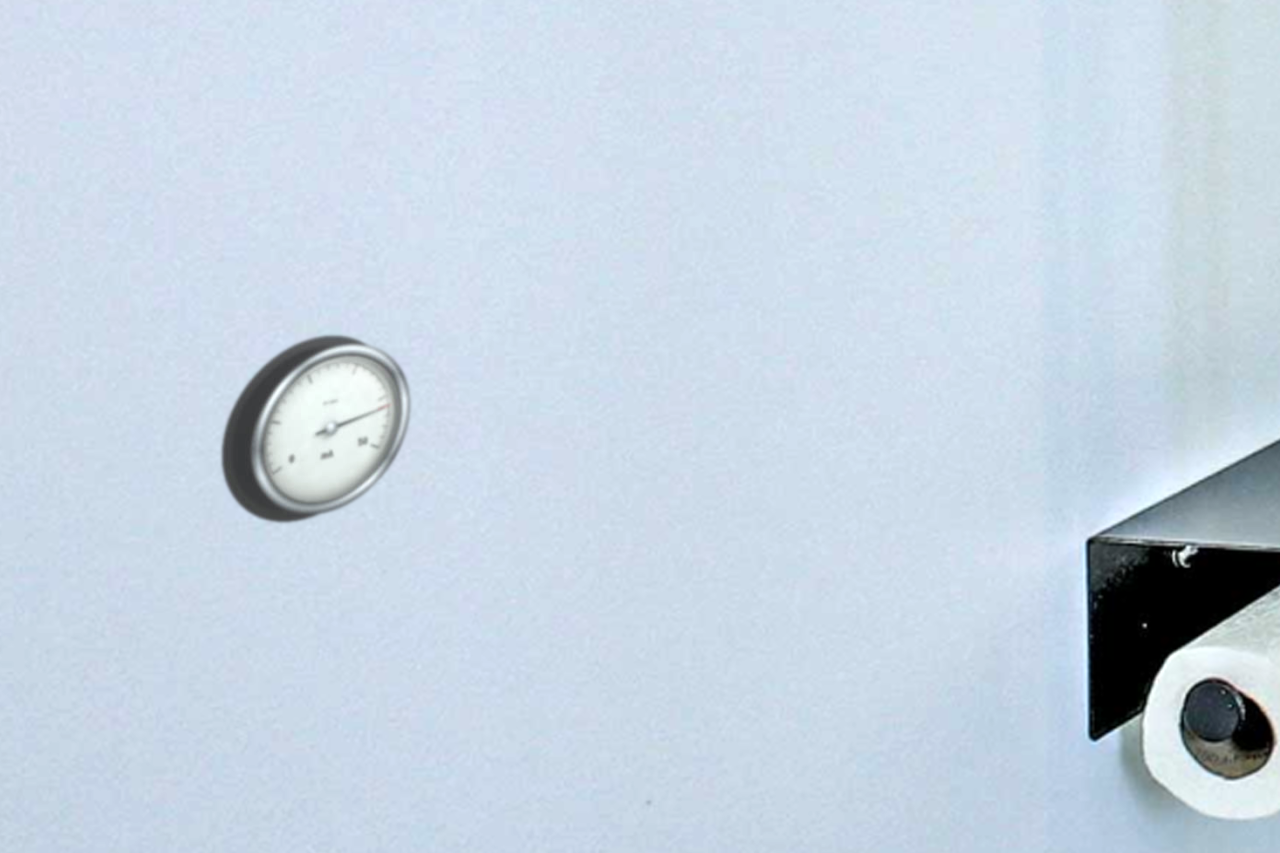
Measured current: 42 mA
